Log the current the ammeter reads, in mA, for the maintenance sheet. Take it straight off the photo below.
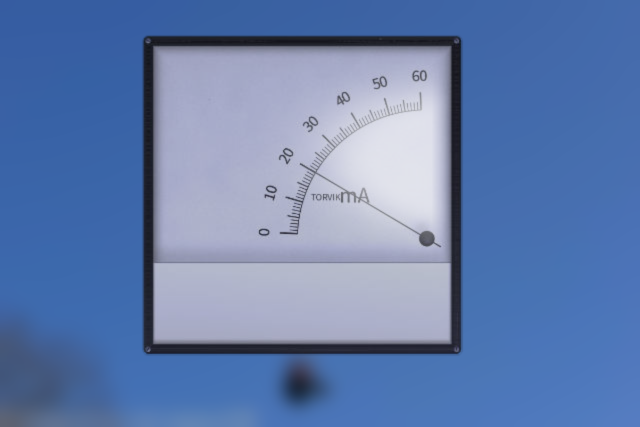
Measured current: 20 mA
